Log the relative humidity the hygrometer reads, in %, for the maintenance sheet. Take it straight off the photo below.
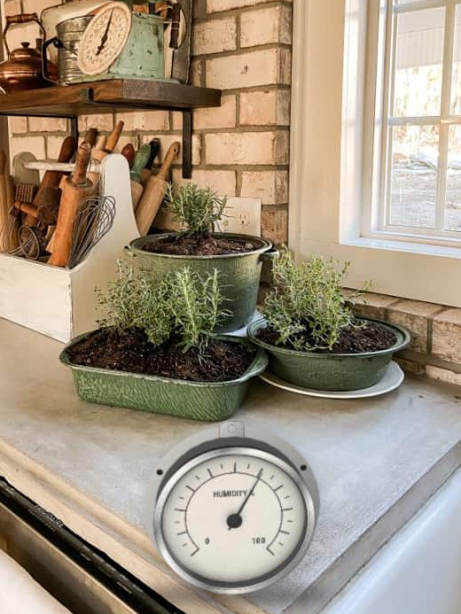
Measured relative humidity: 60 %
